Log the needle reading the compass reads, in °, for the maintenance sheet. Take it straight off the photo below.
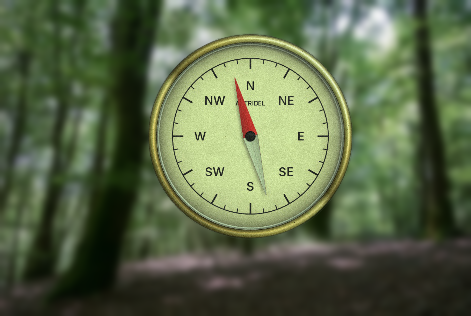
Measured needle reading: 345 °
